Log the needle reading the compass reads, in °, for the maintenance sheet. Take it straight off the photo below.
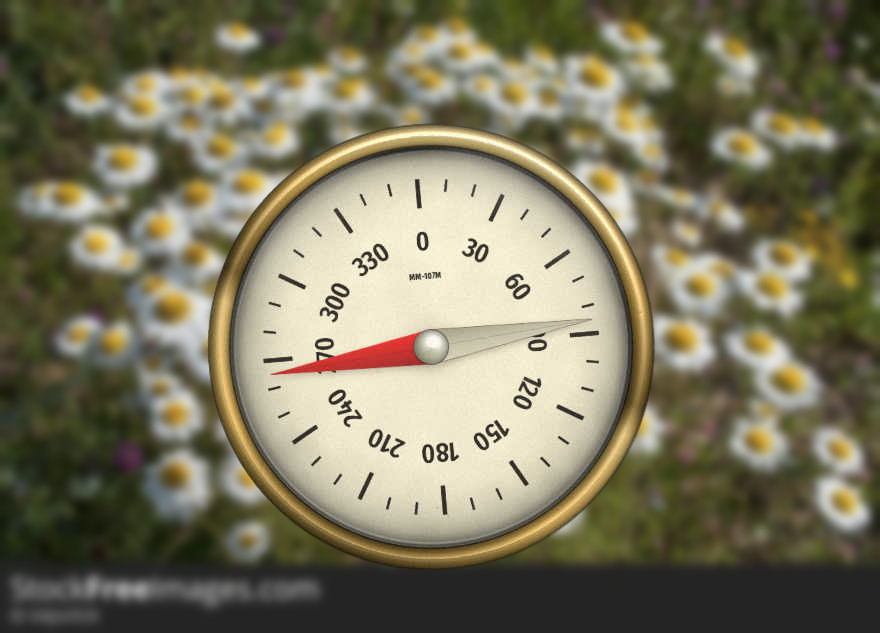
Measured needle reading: 265 °
